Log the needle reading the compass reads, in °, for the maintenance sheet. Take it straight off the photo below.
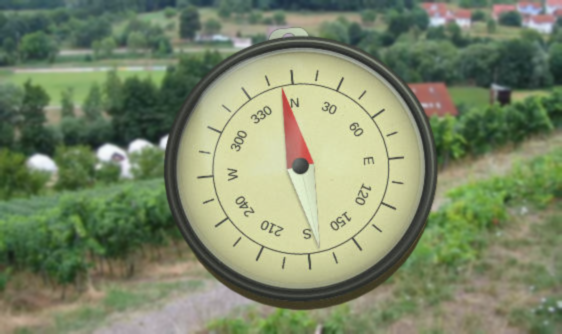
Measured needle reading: 352.5 °
